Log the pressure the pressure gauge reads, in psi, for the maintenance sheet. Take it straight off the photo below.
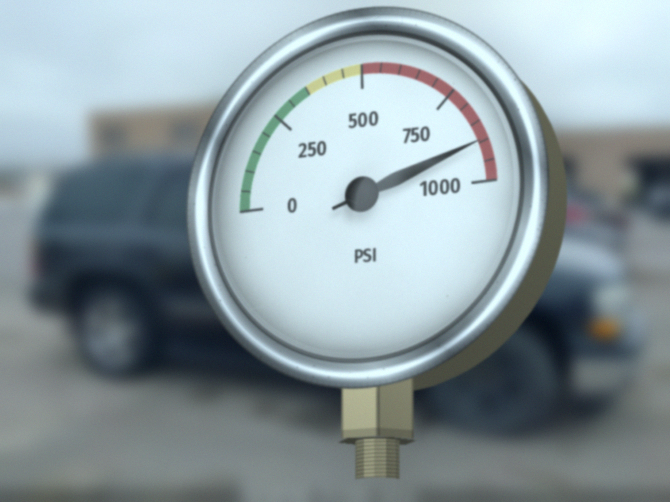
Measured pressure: 900 psi
